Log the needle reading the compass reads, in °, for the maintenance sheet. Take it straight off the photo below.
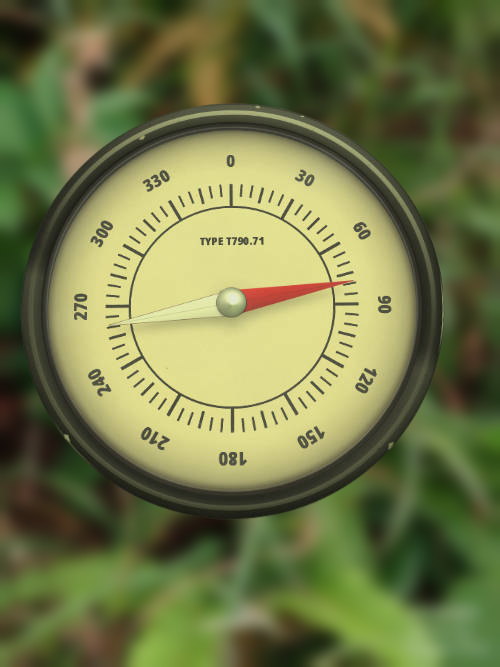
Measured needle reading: 80 °
